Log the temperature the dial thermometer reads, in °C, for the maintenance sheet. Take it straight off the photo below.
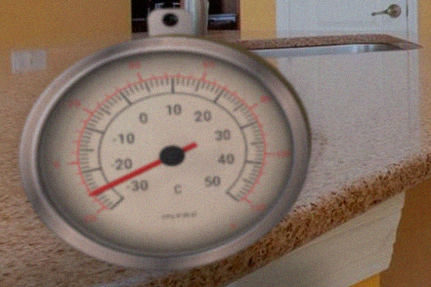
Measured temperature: -25 °C
